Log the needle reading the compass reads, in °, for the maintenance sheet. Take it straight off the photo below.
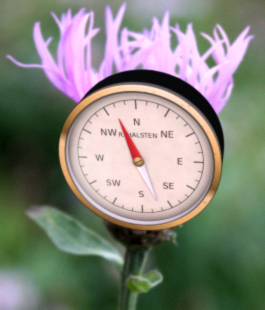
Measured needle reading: 340 °
